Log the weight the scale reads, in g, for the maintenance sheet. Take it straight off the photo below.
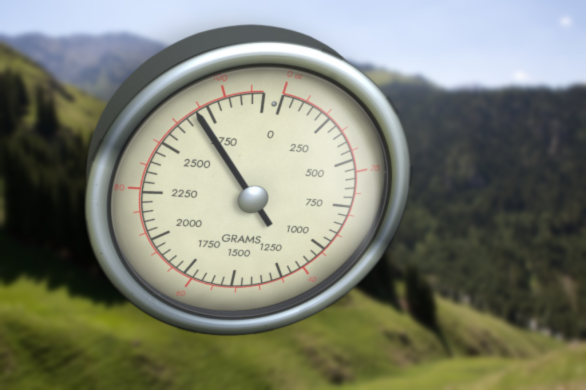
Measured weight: 2700 g
